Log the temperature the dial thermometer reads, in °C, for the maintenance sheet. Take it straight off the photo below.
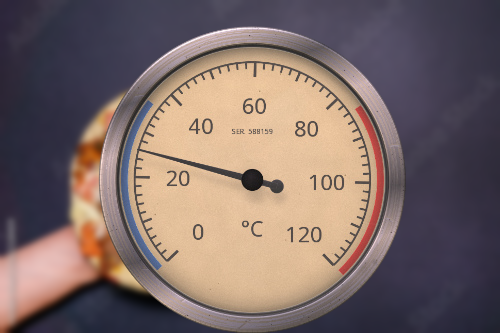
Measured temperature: 26 °C
